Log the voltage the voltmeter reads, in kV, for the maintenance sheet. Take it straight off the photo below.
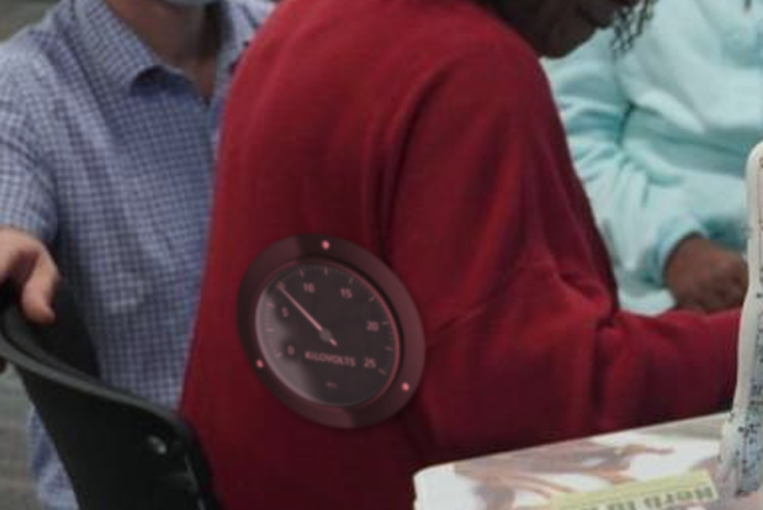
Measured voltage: 7.5 kV
